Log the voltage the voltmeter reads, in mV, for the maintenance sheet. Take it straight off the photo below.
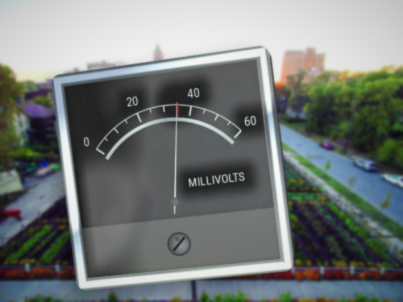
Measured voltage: 35 mV
